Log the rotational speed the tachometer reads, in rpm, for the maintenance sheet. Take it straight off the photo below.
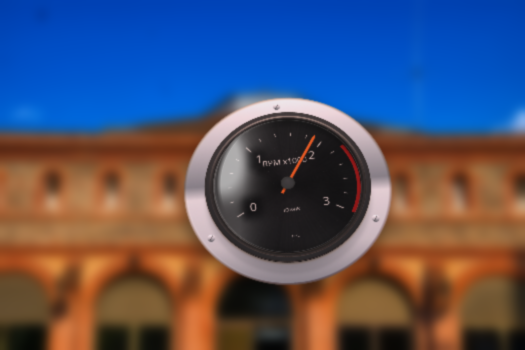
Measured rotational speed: 1900 rpm
